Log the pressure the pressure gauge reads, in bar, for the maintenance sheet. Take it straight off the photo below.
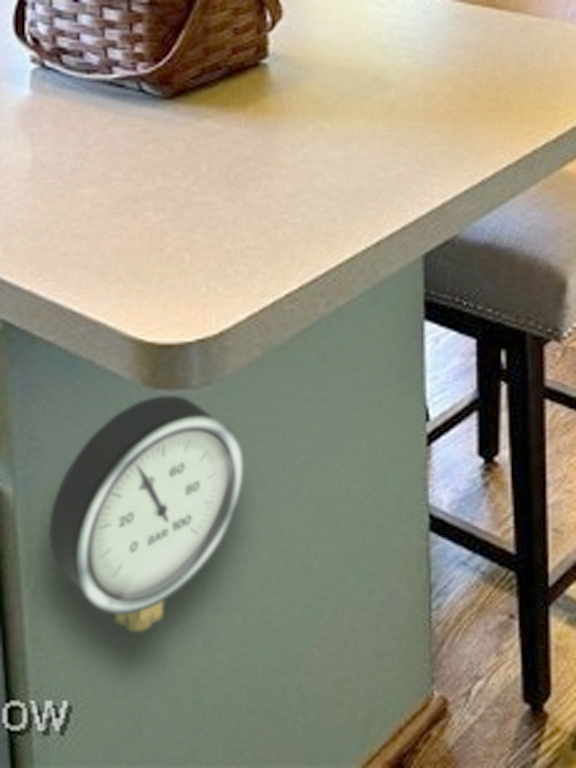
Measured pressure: 40 bar
